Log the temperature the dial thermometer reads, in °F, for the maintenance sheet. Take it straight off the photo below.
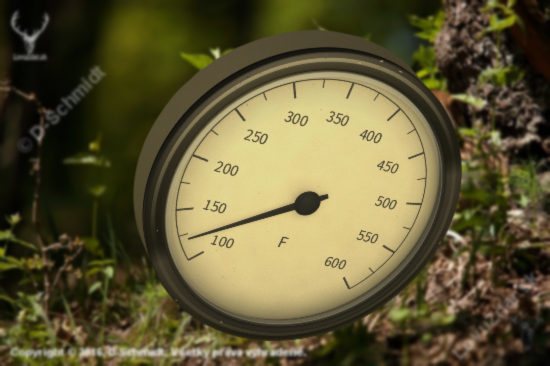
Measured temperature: 125 °F
